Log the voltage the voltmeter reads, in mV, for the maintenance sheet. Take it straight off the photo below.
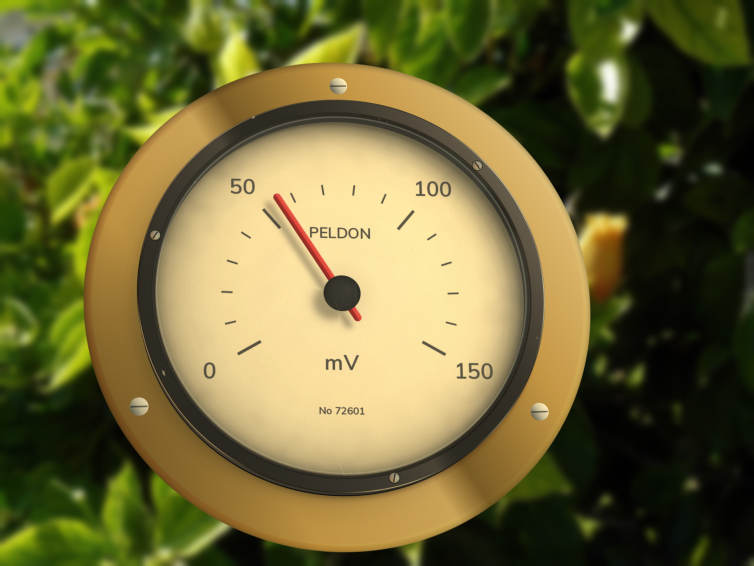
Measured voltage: 55 mV
